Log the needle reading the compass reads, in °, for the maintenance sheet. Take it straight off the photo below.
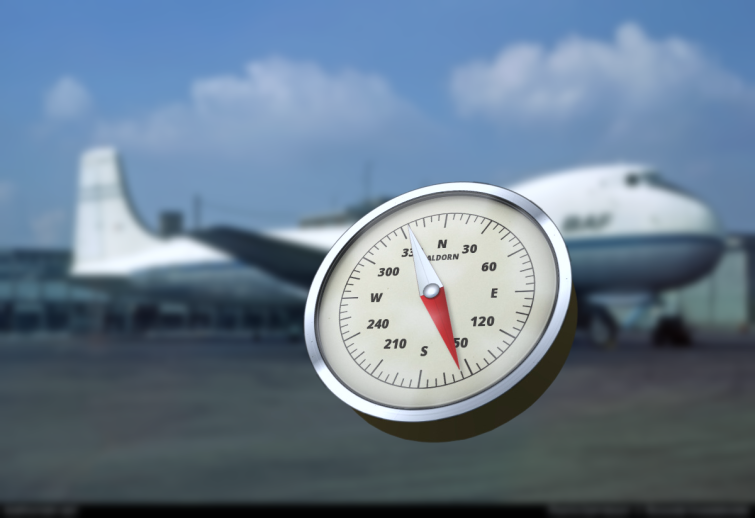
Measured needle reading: 155 °
